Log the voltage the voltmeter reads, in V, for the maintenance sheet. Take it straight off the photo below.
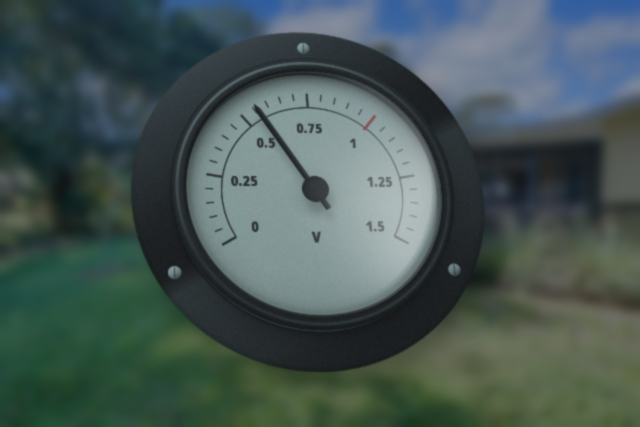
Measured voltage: 0.55 V
